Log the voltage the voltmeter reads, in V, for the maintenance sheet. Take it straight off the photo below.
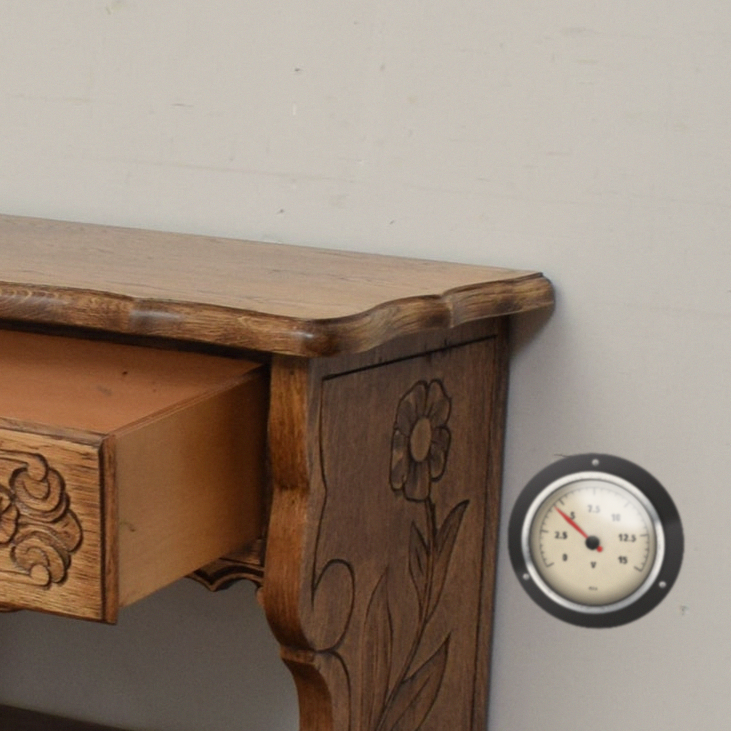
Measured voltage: 4.5 V
